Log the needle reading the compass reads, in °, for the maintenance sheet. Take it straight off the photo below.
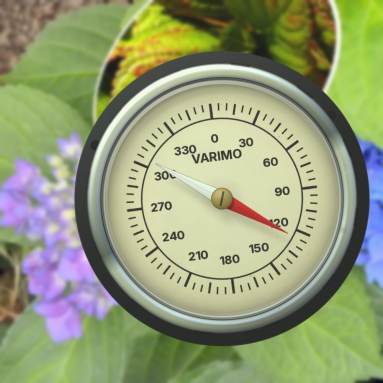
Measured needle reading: 125 °
